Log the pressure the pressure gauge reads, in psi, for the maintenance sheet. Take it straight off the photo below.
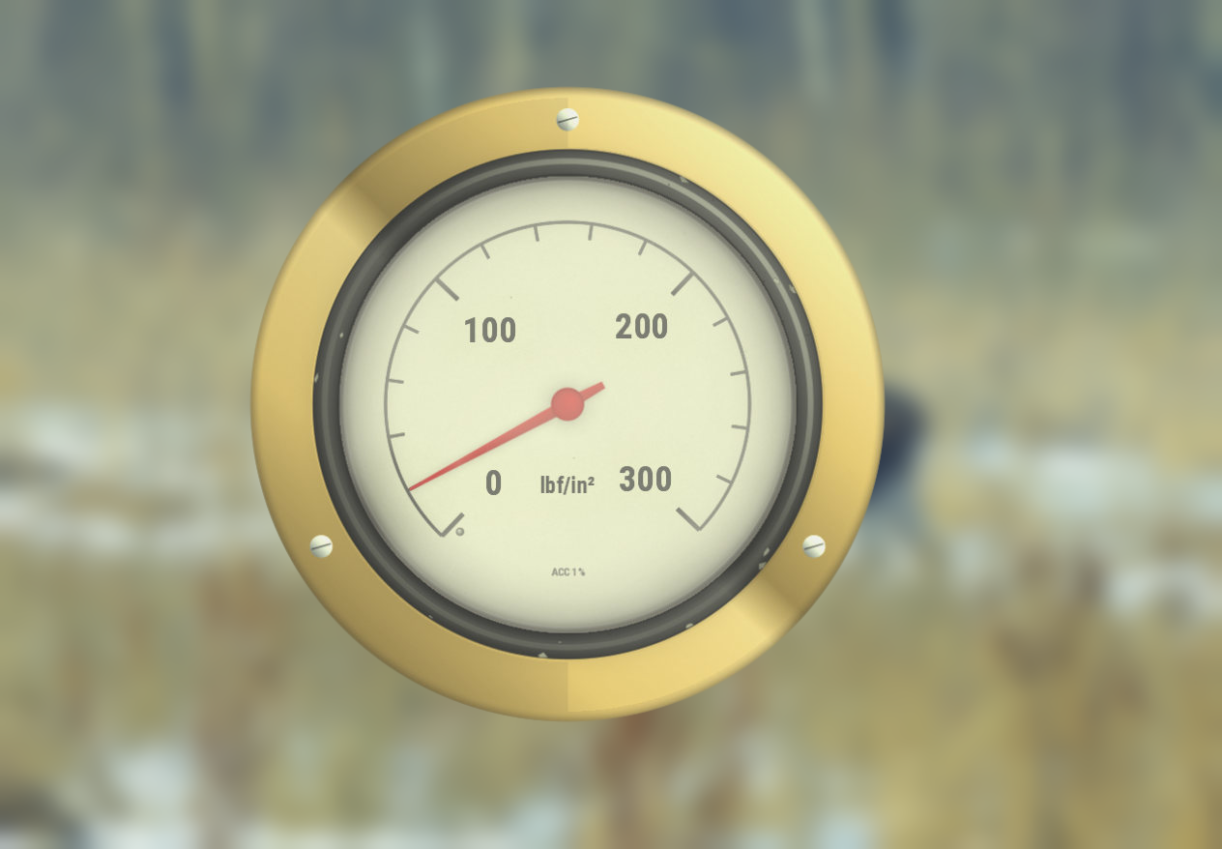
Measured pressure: 20 psi
